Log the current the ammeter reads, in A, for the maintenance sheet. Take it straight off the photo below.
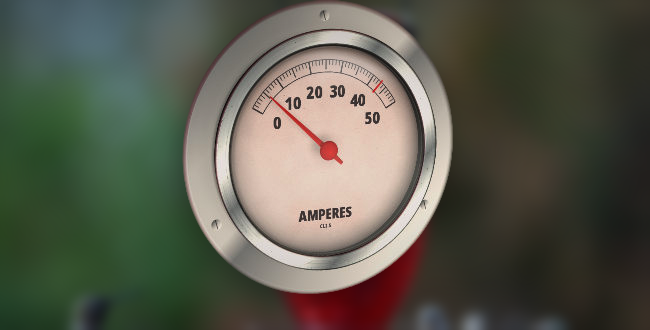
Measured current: 5 A
